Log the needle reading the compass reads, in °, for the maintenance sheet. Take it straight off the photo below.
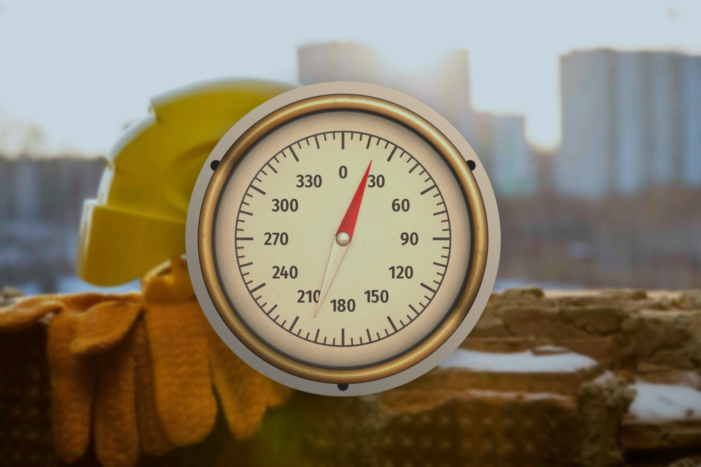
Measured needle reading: 20 °
